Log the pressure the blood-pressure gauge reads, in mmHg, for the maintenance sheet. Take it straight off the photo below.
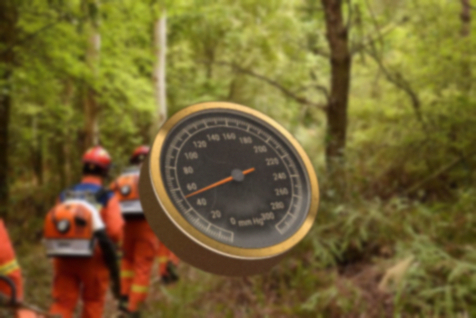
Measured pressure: 50 mmHg
